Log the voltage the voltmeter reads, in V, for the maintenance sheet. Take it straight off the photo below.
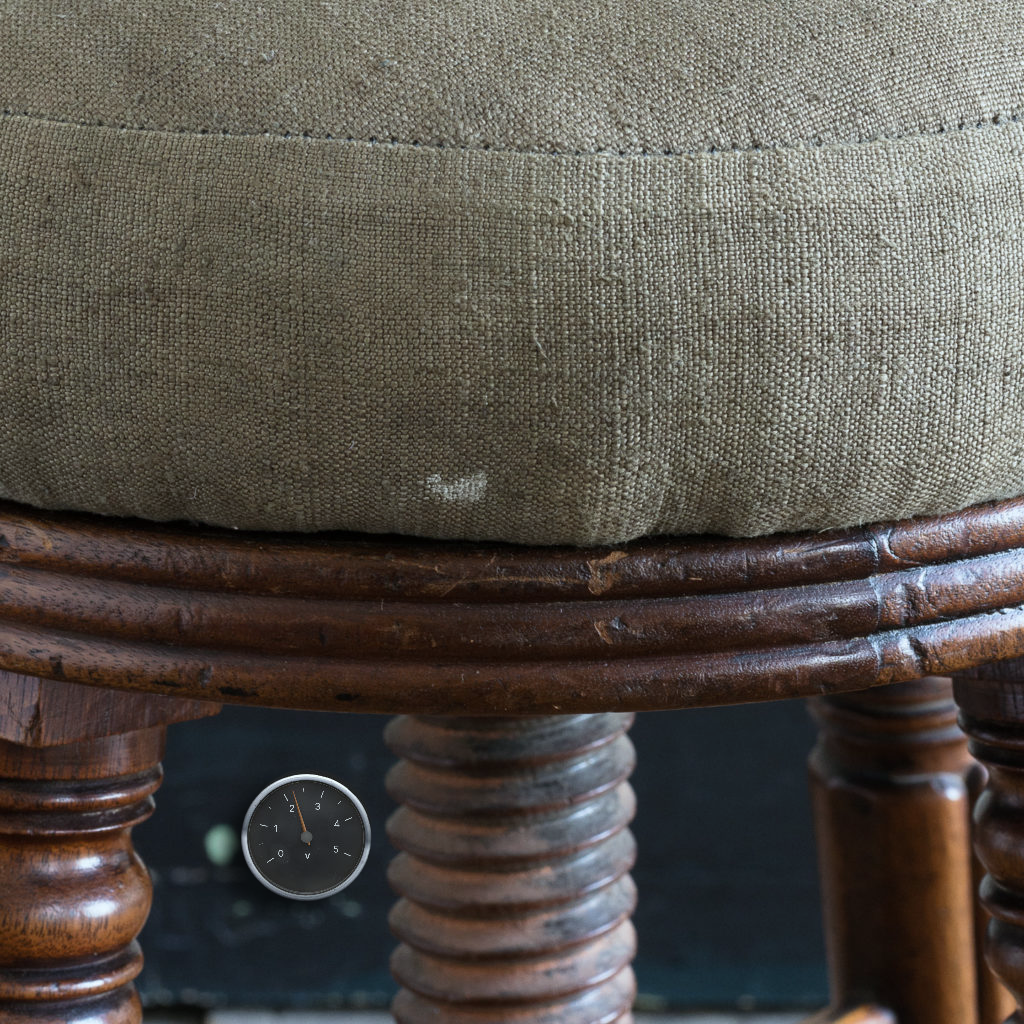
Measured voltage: 2.25 V
